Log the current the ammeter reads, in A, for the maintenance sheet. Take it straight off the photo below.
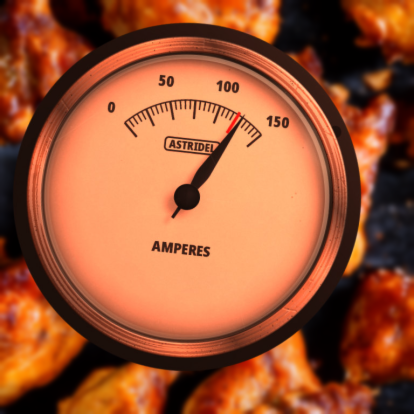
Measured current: 125 A
